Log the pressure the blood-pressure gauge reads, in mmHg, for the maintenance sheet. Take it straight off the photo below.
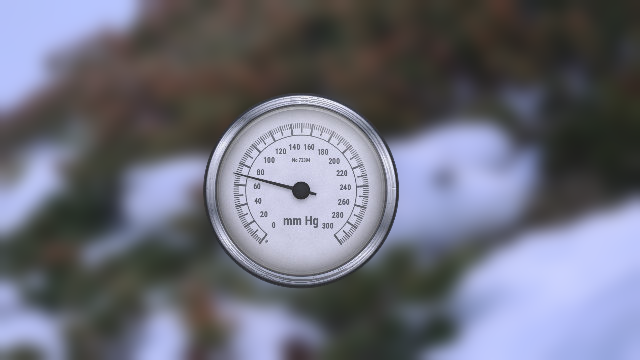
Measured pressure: 70 mmHg
